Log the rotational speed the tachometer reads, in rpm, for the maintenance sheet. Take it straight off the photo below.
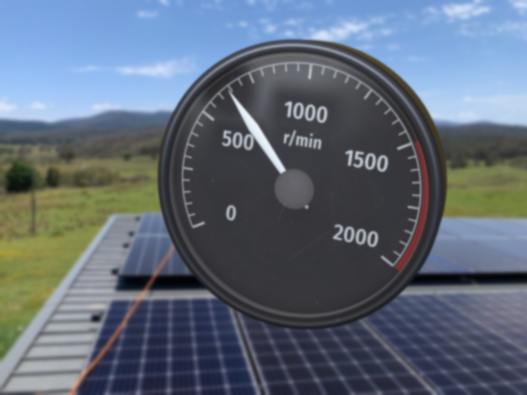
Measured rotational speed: 650 rpm
